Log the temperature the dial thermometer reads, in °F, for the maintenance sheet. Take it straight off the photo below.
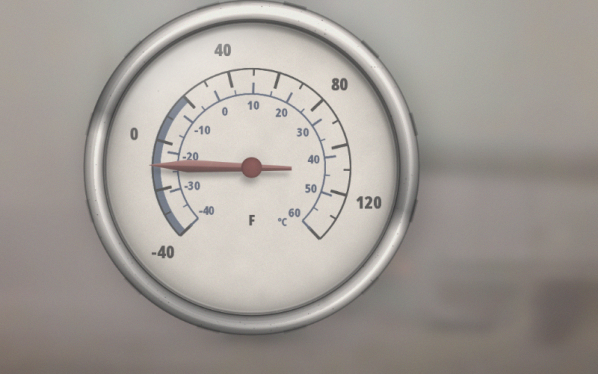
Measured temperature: -10 °F
